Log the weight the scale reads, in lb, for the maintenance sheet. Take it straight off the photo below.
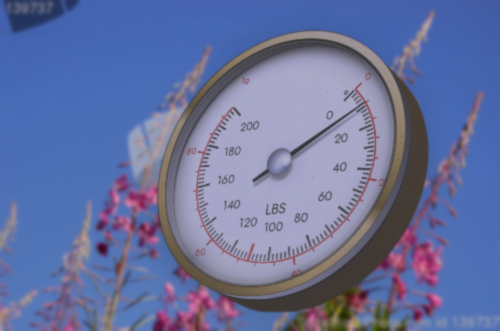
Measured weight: 10 lb
